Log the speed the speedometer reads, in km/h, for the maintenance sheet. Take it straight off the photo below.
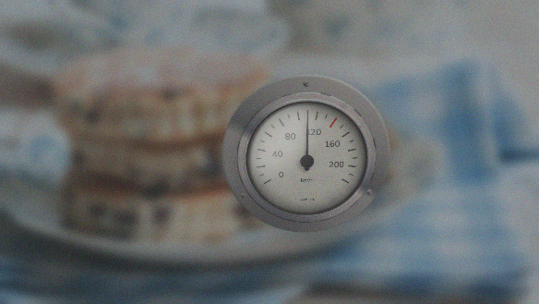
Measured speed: 110 km/h
